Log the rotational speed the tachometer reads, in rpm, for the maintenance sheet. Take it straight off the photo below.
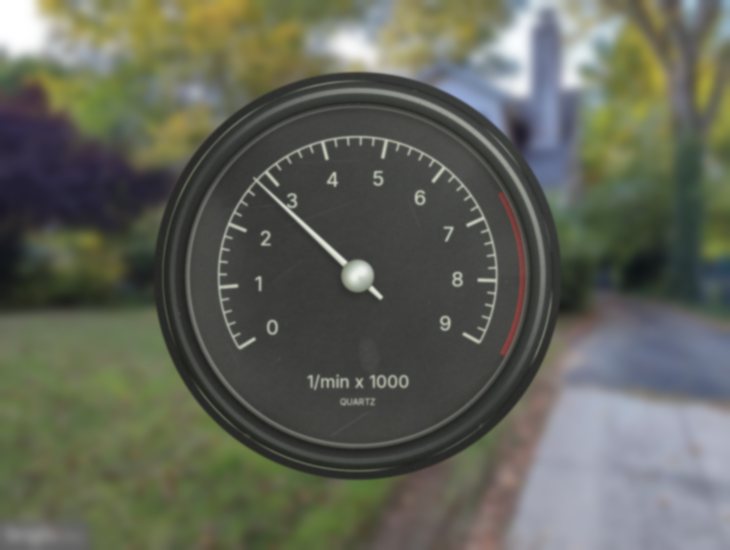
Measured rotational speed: 2800 rpm
